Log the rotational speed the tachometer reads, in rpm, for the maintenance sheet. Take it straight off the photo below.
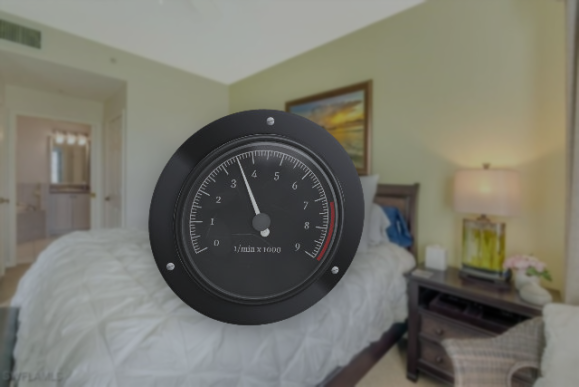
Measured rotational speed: 3500 rpm
